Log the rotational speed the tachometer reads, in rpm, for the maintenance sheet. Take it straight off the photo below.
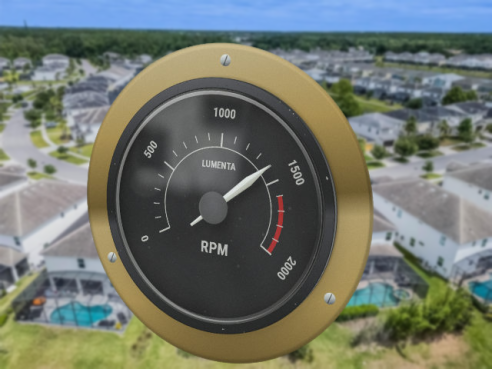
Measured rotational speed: 1400 rpm
